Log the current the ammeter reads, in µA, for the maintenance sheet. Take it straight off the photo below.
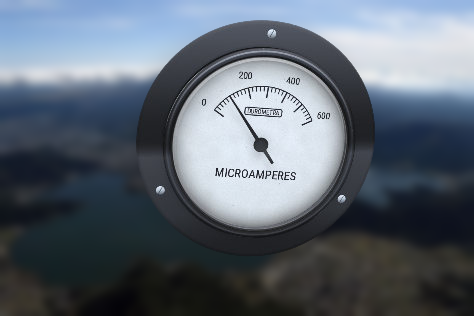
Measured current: 100 µA
